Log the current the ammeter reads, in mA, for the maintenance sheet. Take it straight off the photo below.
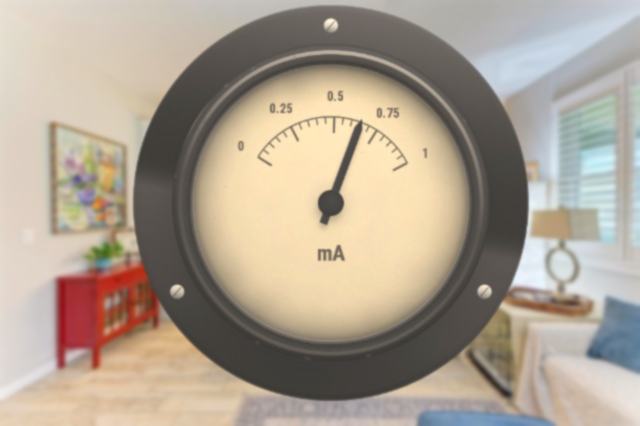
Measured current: 0.65 mA
